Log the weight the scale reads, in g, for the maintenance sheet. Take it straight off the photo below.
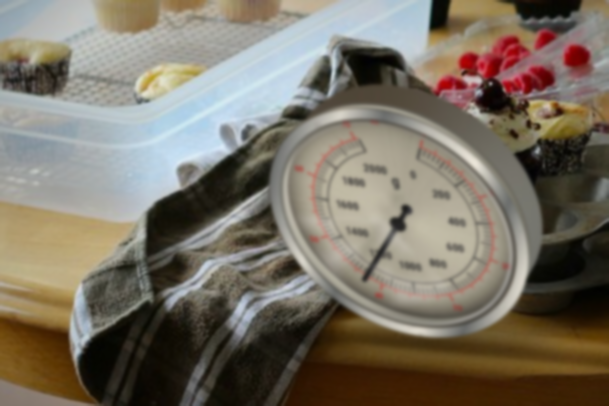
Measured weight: 1200 g
